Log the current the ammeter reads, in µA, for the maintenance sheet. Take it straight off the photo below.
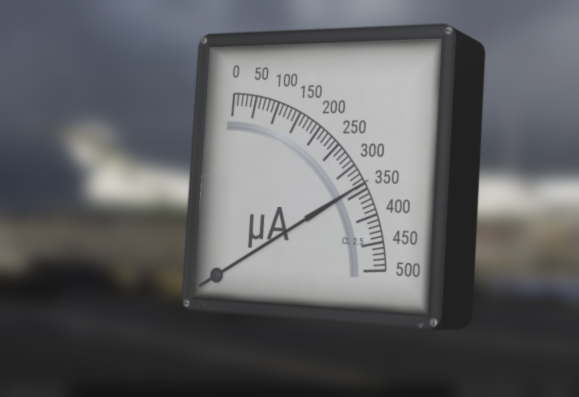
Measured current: 340 µA
